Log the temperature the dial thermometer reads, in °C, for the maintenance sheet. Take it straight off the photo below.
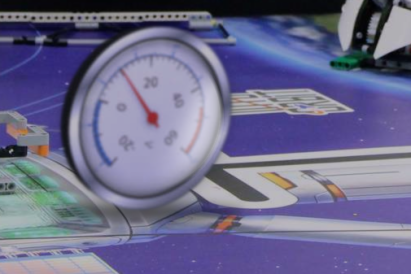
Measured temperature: 10 °C
